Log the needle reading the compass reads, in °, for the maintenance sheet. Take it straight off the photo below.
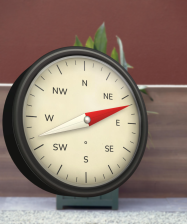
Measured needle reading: 70 °
